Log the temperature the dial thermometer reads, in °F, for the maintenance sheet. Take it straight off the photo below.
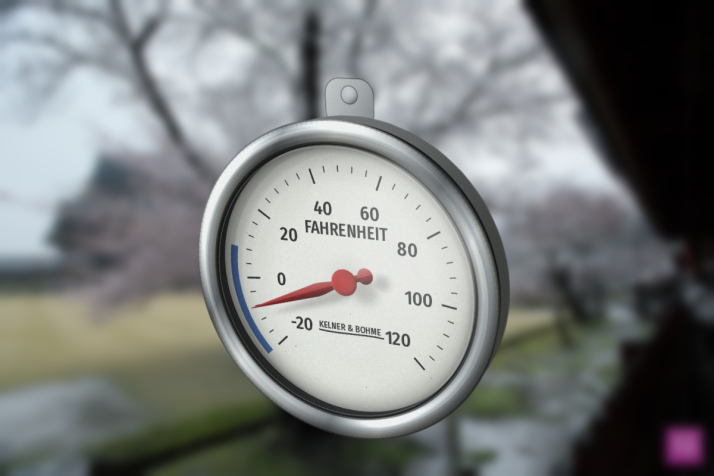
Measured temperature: -8 °F
